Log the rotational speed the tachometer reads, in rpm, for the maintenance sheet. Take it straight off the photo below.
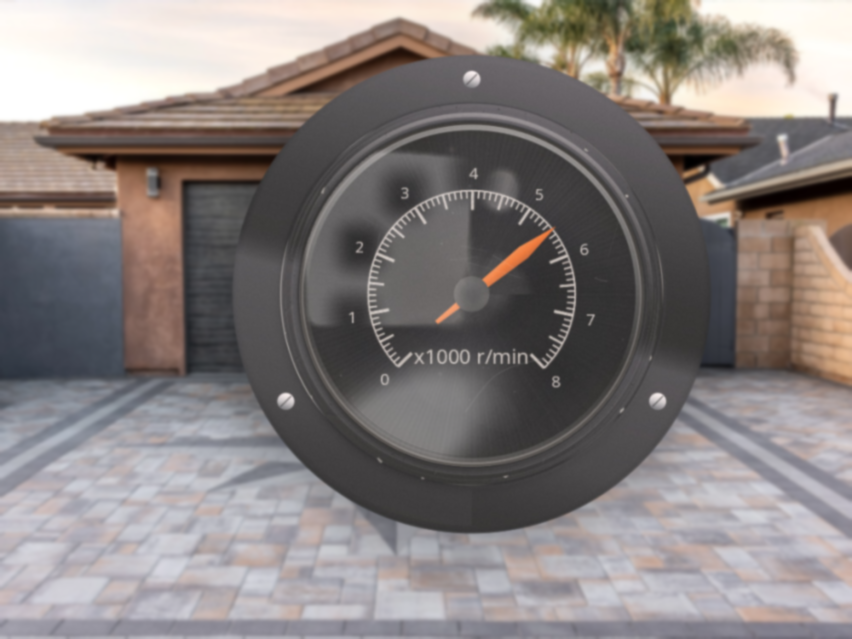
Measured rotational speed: 5500 rpm
